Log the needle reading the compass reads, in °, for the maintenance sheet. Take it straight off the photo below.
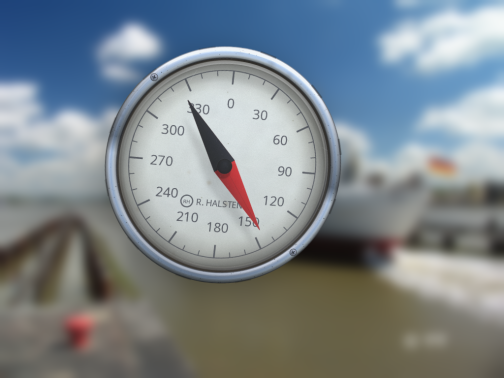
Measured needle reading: 145 °
